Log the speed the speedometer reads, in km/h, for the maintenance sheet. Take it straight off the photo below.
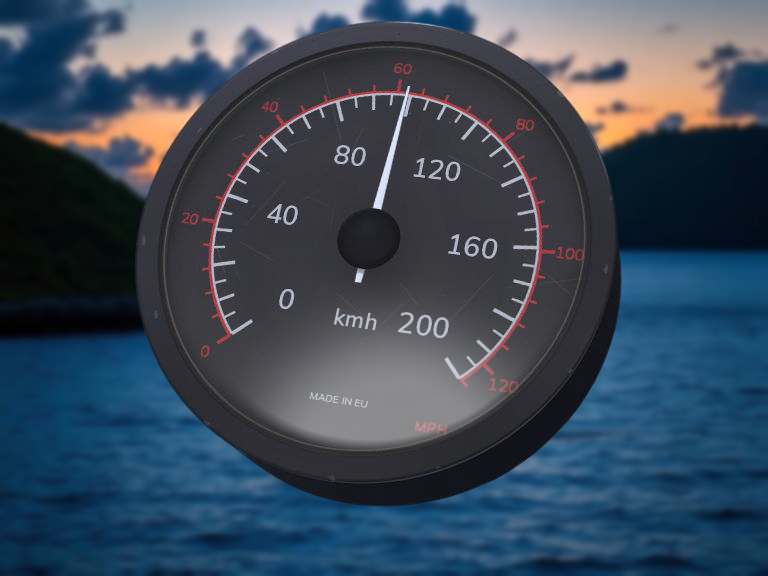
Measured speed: 100 km/h
